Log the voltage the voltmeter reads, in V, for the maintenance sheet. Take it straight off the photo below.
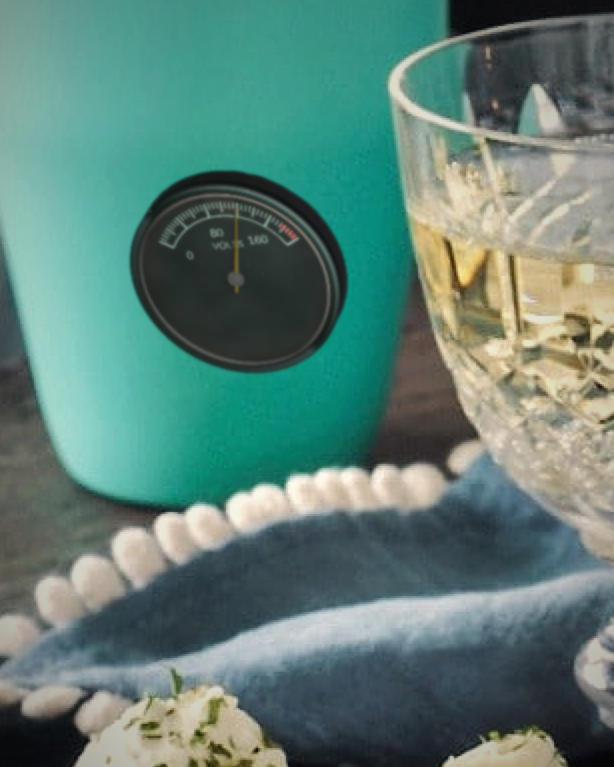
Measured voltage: 120 V
